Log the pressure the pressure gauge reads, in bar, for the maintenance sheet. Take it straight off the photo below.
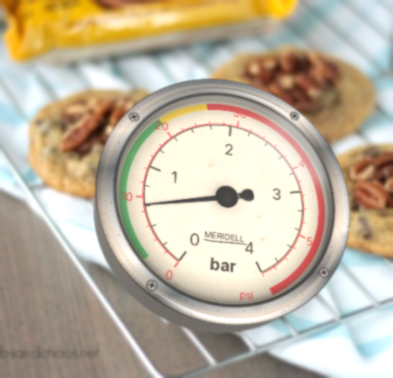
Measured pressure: 0.6 bar
